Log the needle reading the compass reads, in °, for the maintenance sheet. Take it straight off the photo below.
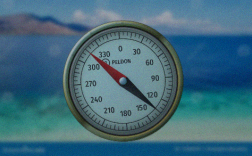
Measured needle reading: 315 °
